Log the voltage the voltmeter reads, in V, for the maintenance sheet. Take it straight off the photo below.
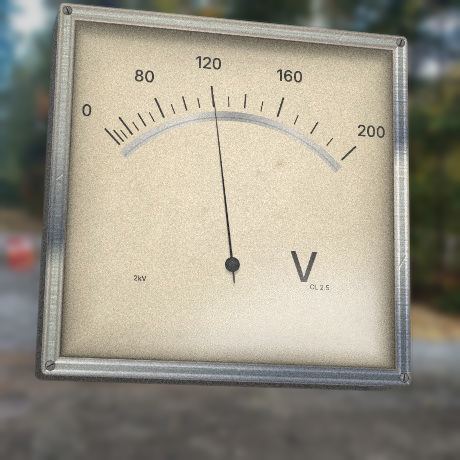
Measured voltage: 120 V
